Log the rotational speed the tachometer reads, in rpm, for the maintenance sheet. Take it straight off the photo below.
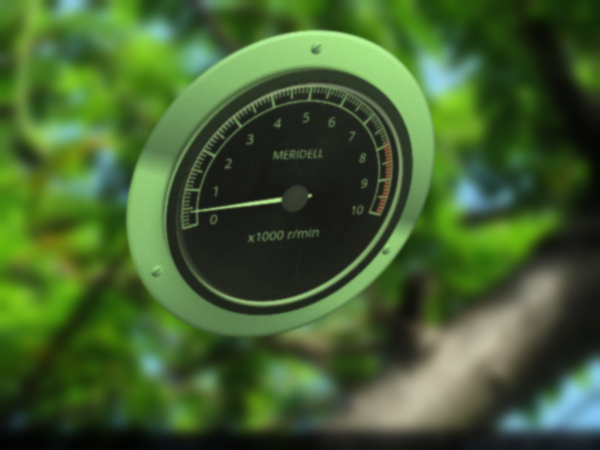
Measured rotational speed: 500 rpm
